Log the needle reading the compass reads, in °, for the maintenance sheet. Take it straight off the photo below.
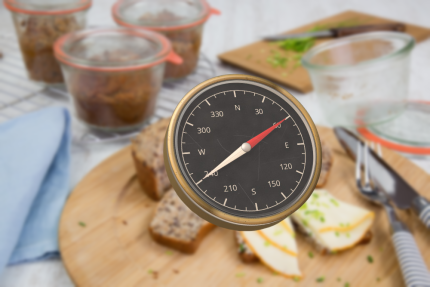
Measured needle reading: 60 °
